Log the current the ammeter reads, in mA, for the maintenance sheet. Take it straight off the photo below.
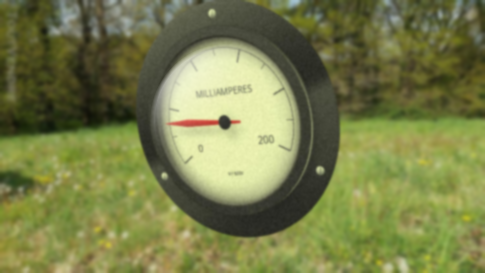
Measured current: 30 mA
